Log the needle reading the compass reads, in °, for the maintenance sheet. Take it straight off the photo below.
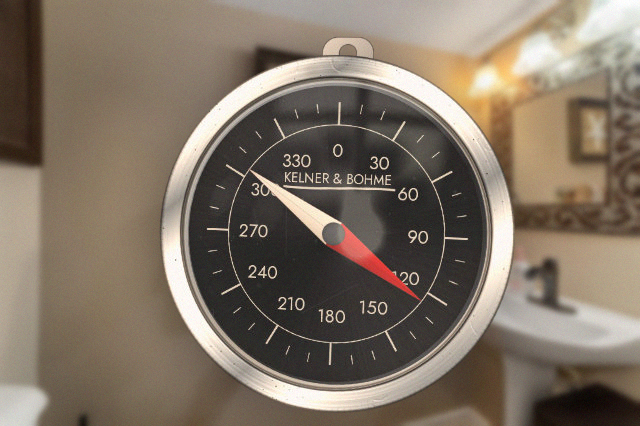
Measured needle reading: 125 °
